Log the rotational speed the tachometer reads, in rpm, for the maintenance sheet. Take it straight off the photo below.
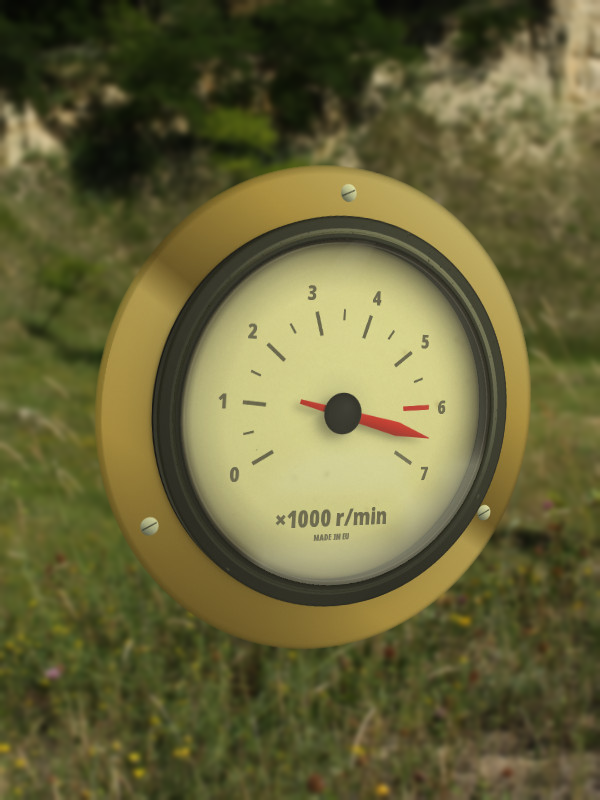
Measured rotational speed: 6500 rpm
